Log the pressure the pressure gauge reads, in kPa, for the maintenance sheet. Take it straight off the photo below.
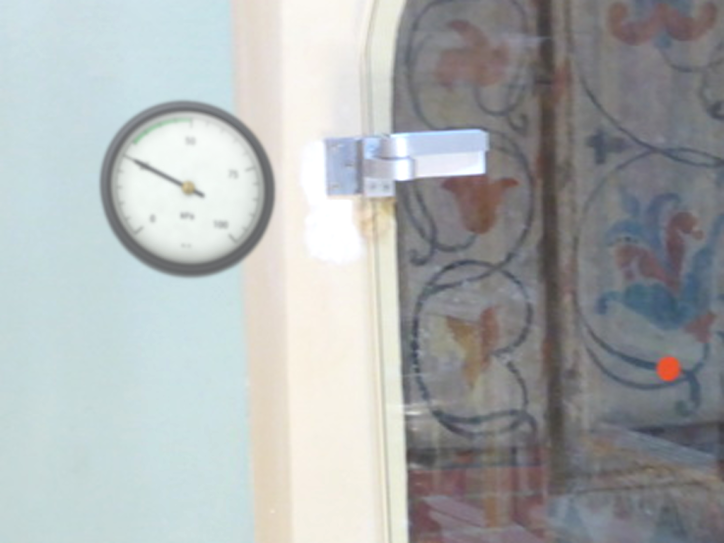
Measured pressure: 25 kPa
